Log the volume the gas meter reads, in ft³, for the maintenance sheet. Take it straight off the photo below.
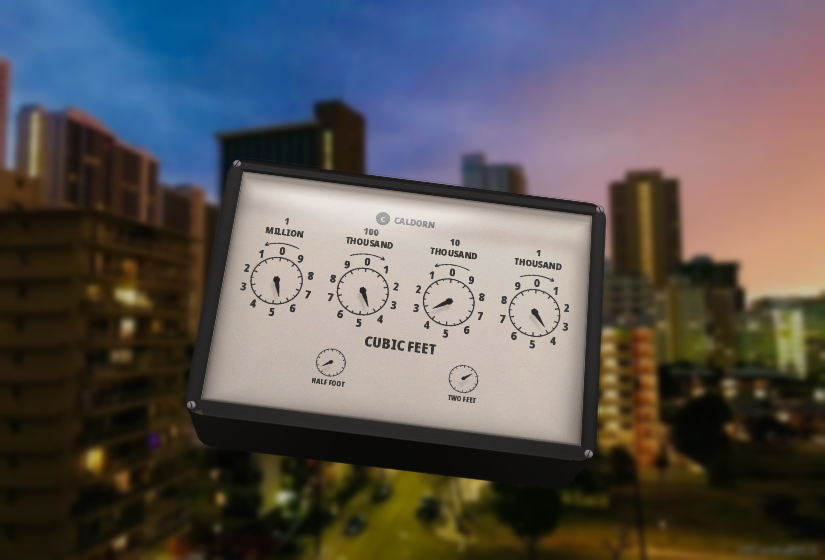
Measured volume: 543400 ft³
